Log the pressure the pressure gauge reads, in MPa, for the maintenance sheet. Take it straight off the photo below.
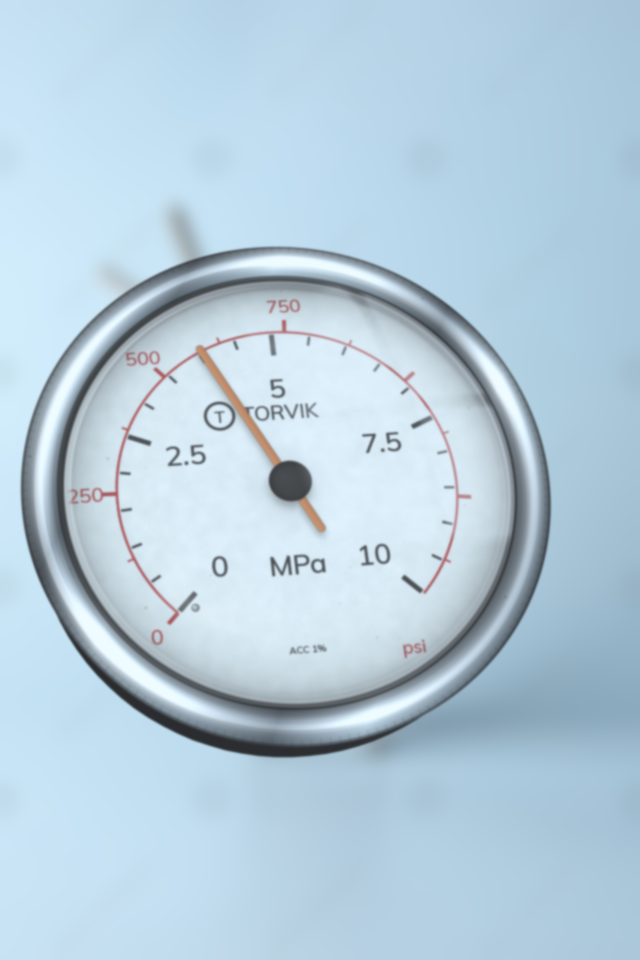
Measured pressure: 4 MPa
